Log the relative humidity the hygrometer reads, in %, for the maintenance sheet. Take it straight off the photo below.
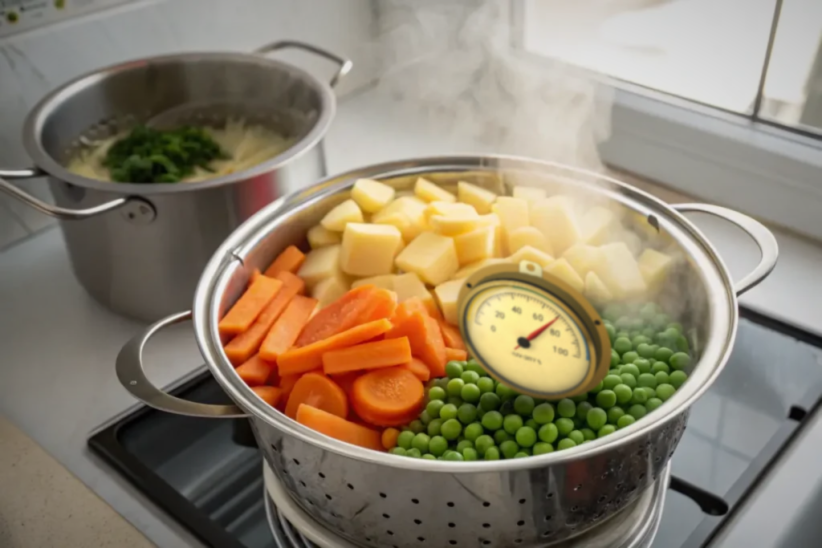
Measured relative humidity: 70 %
